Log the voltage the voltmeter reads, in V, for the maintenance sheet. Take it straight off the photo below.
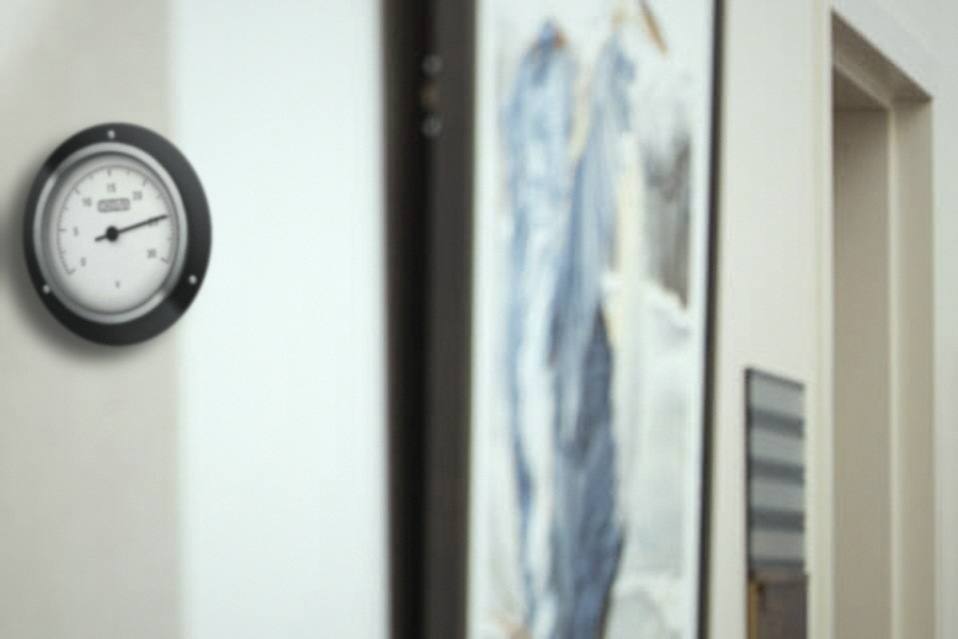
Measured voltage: 25 V
